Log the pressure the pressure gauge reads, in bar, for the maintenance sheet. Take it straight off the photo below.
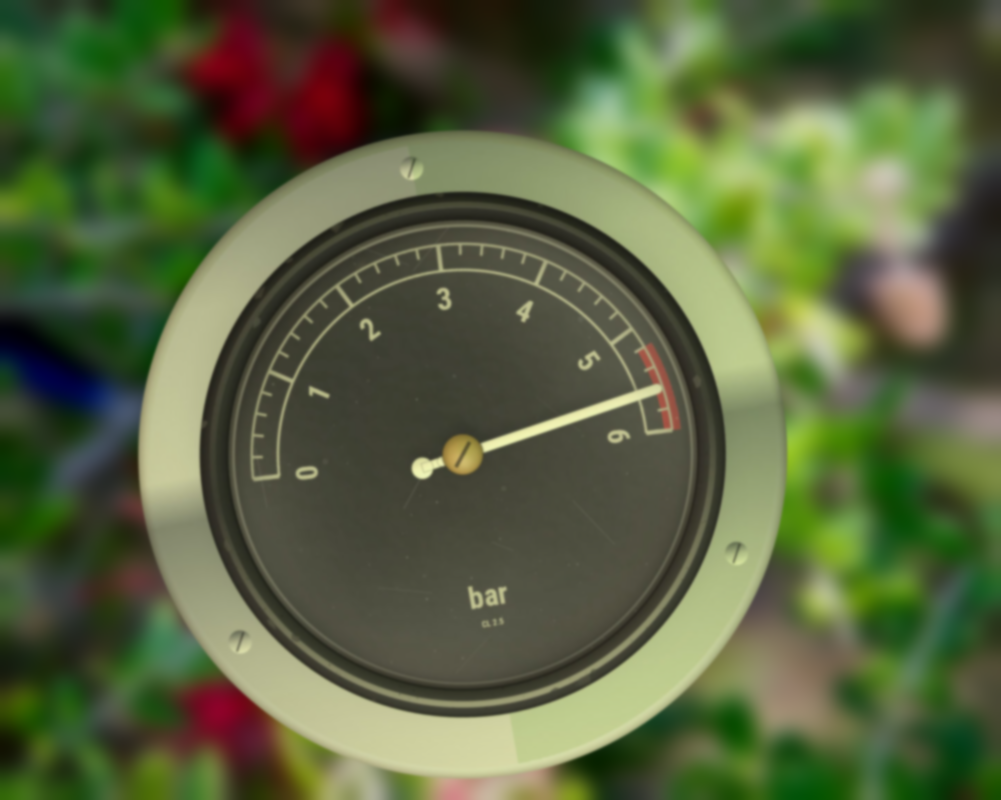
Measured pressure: 5.6 bar
